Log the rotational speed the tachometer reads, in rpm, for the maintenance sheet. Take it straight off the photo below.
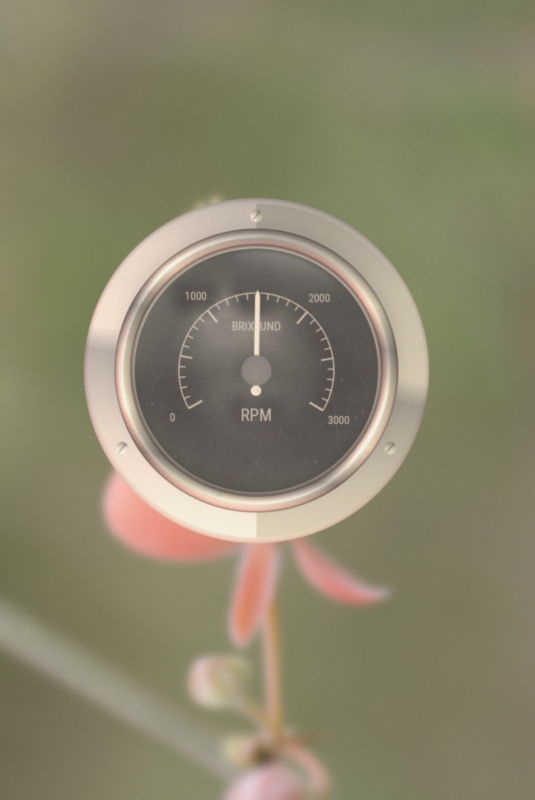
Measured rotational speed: 1500 rpm
